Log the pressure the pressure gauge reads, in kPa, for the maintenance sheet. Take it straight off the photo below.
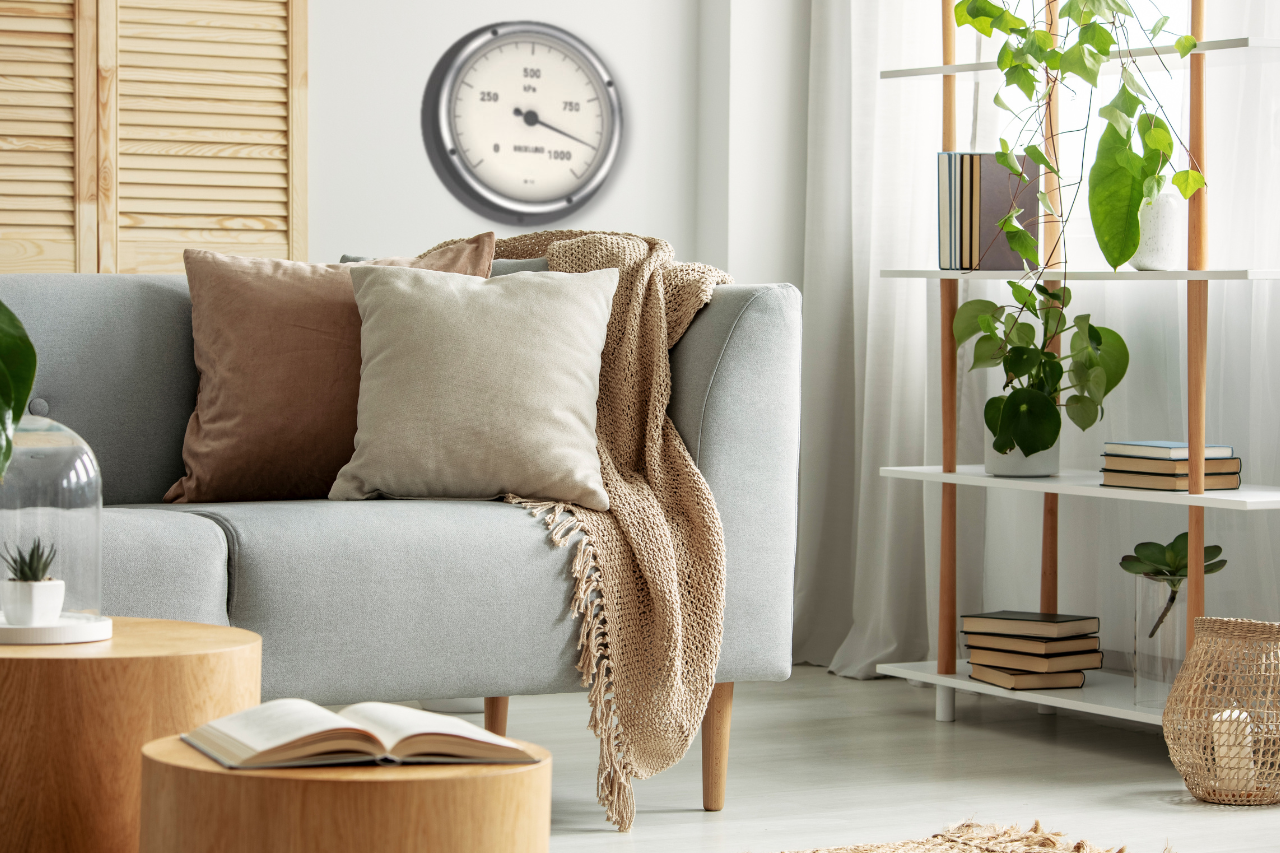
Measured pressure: 900 kPa
